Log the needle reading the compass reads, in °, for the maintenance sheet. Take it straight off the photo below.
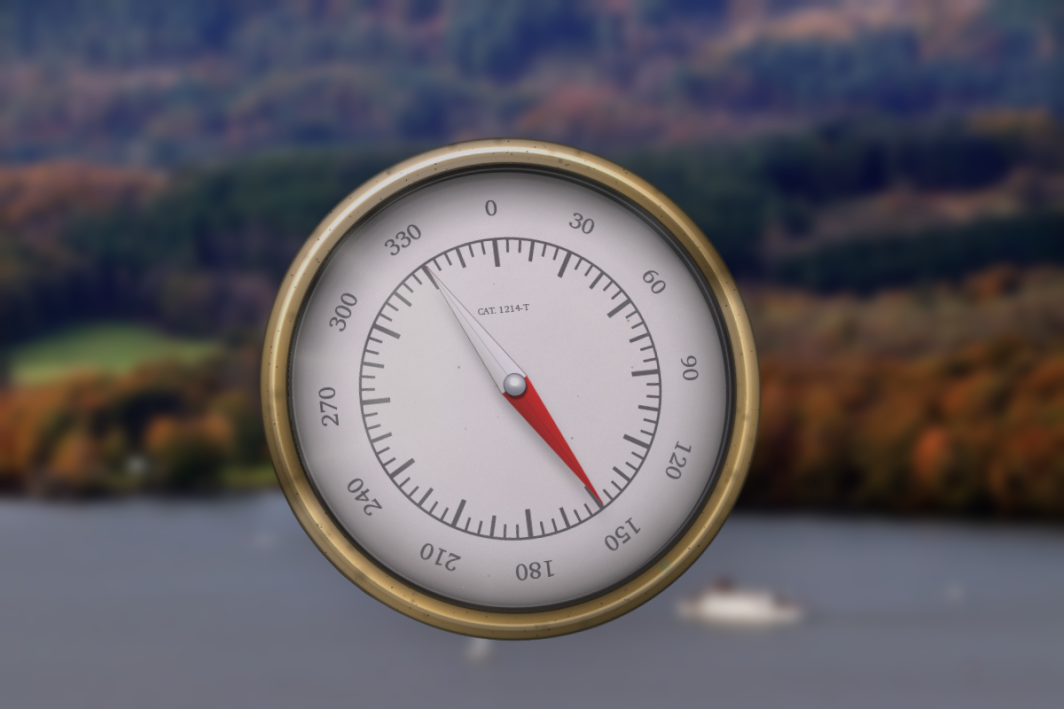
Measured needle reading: 150 °
